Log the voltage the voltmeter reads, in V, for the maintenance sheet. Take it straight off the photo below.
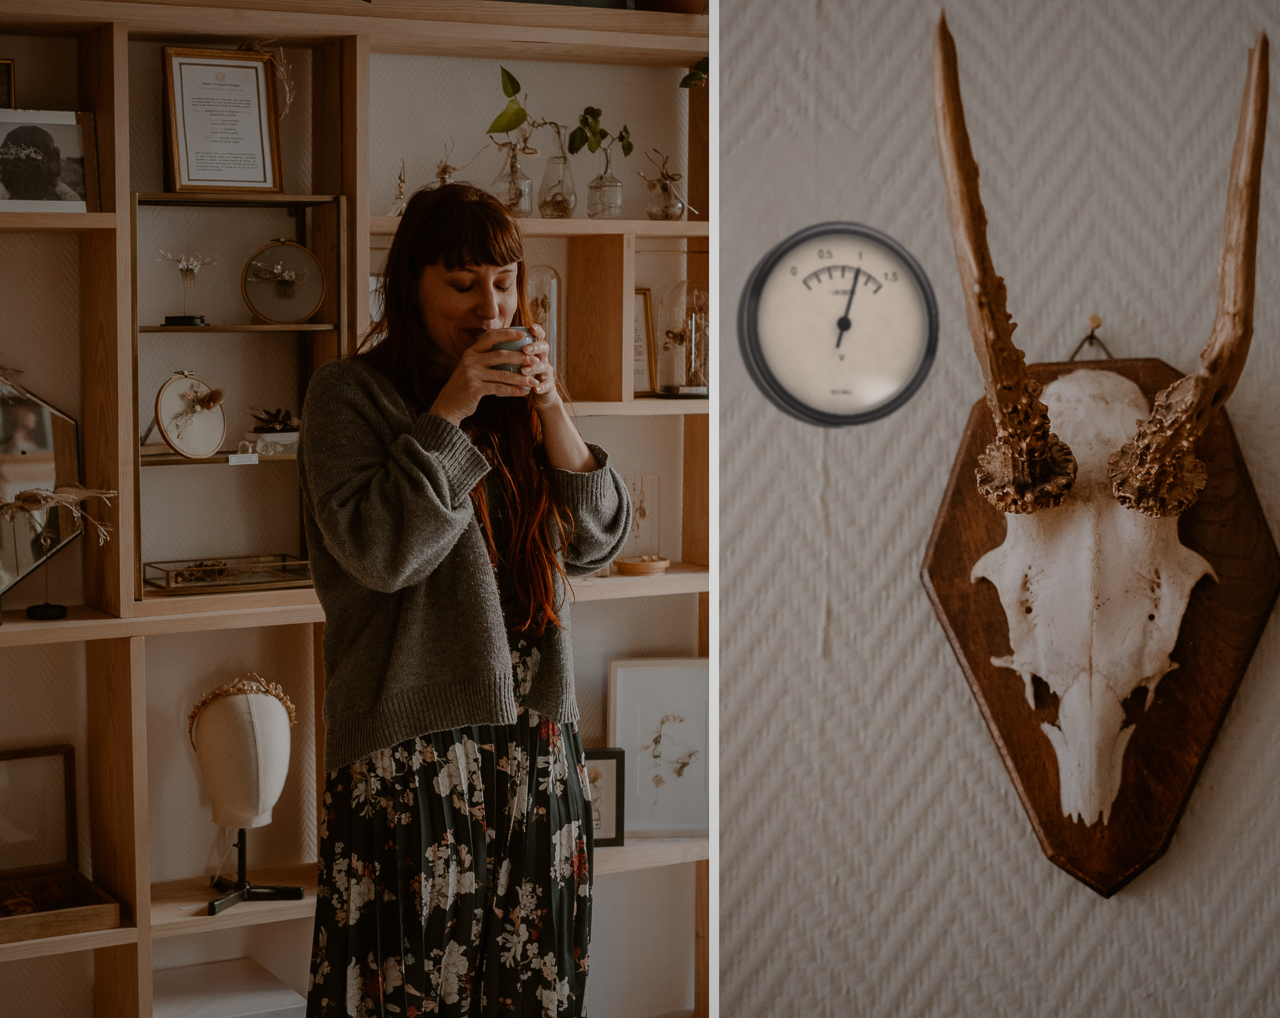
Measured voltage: 1 V
